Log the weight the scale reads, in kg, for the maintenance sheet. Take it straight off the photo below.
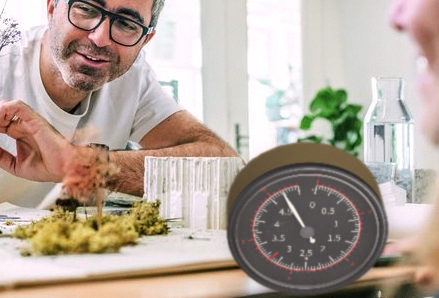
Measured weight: 4.75 kg
